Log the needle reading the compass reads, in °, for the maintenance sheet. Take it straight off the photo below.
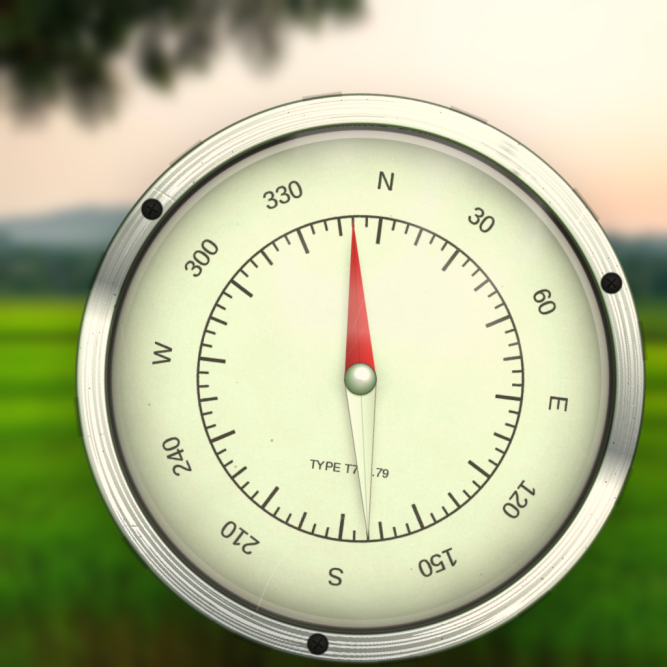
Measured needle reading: 350 °
